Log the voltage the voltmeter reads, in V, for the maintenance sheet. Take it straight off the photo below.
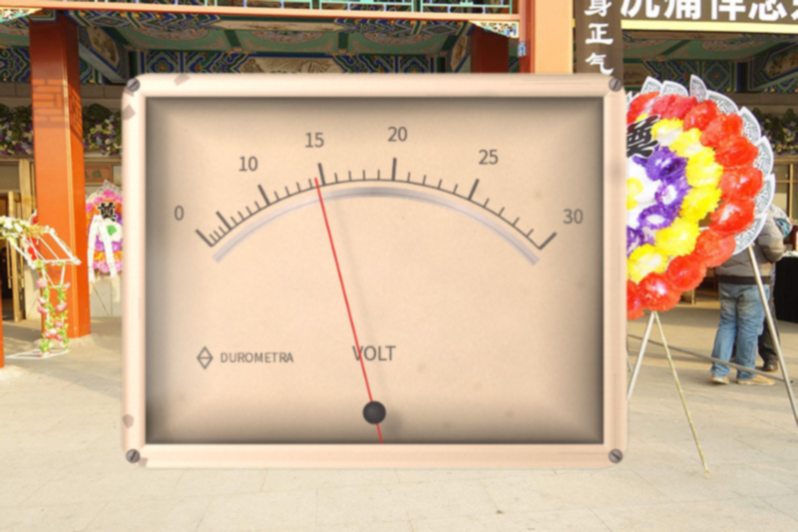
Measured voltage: 14.5 V
